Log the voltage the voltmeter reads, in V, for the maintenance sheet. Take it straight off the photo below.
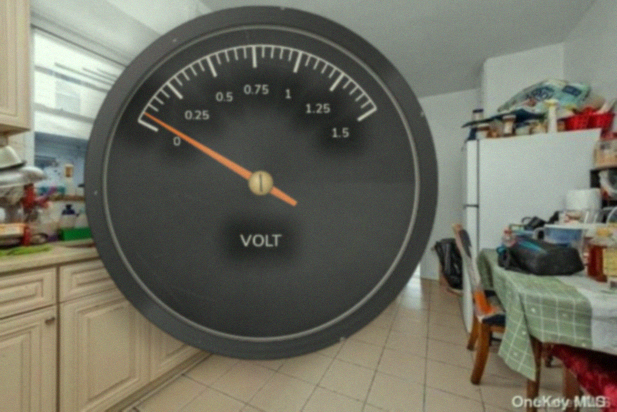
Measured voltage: 0.05 V
